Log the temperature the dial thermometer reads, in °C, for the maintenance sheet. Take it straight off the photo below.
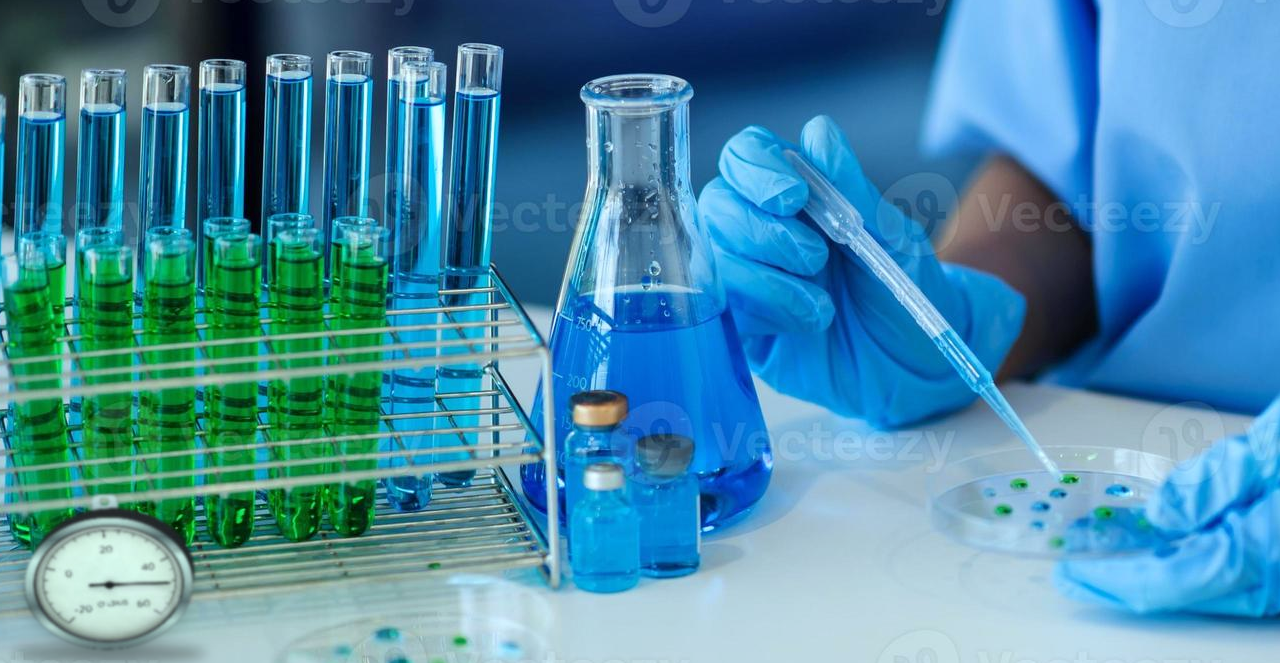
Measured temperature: 48 °C
